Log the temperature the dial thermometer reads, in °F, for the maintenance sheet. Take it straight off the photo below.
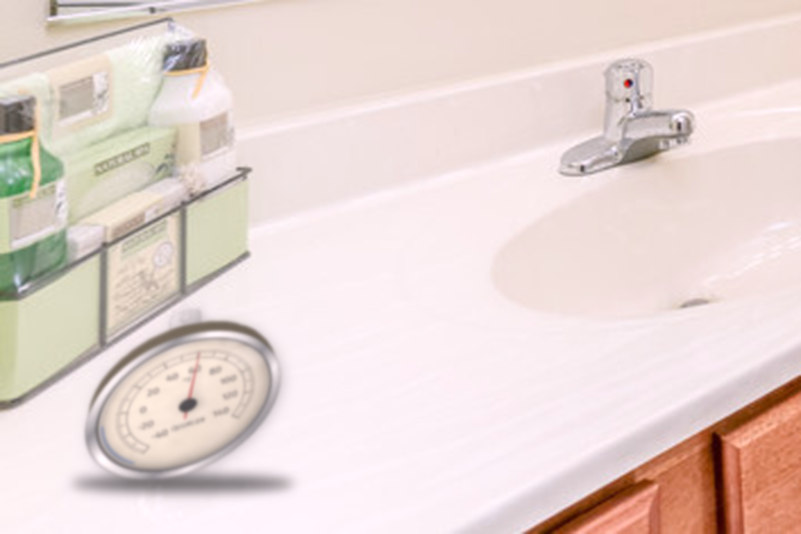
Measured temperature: 60 °F
